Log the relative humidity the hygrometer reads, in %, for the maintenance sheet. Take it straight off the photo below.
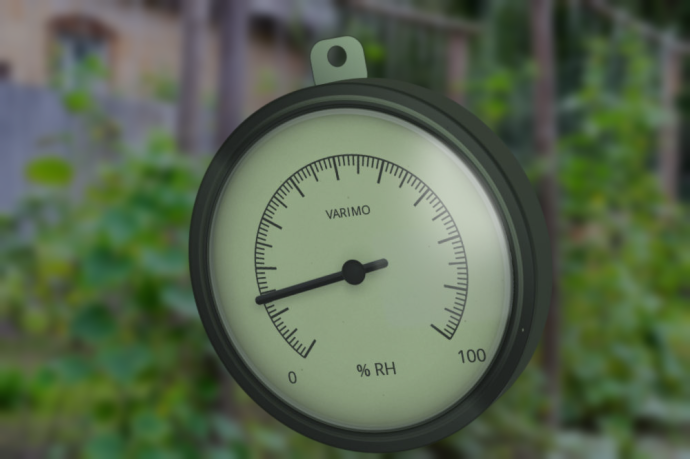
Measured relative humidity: 14 %
